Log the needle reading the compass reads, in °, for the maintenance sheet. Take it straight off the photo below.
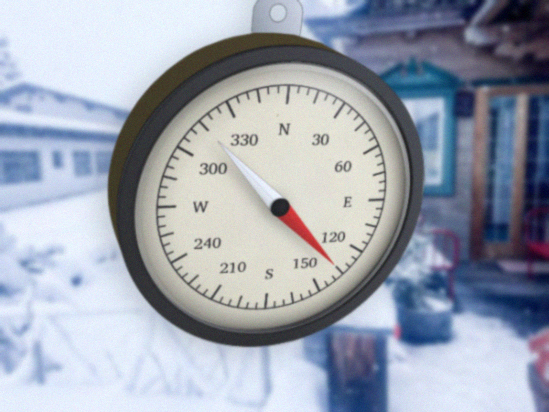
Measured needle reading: 135 °
